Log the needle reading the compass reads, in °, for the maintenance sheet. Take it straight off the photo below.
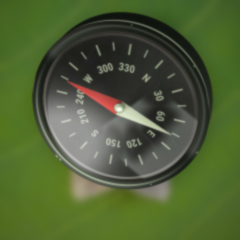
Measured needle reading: 255 °
